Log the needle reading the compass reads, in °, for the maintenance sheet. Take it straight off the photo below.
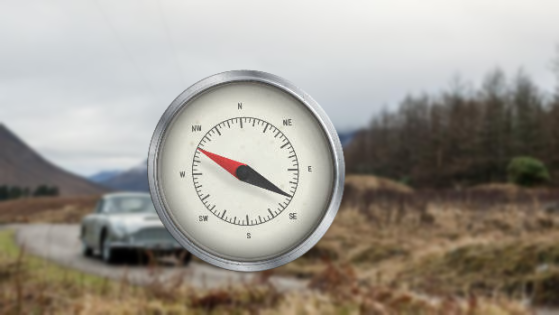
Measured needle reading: 300 °
